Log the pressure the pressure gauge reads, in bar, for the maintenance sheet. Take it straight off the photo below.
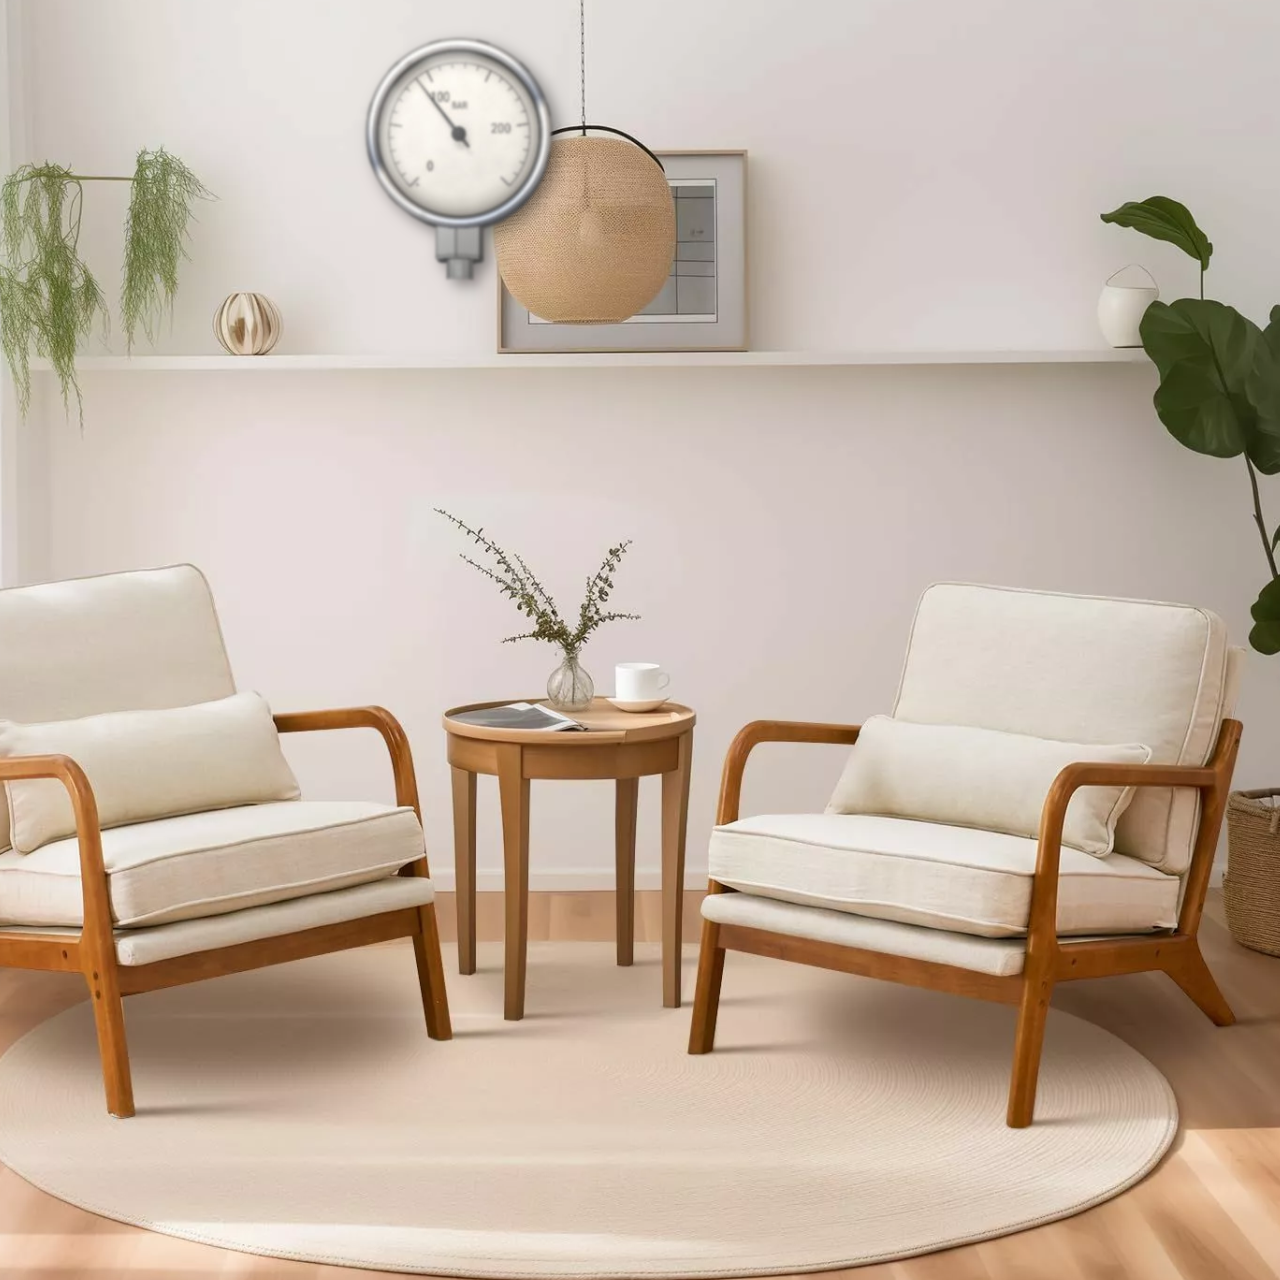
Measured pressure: 90 bar
